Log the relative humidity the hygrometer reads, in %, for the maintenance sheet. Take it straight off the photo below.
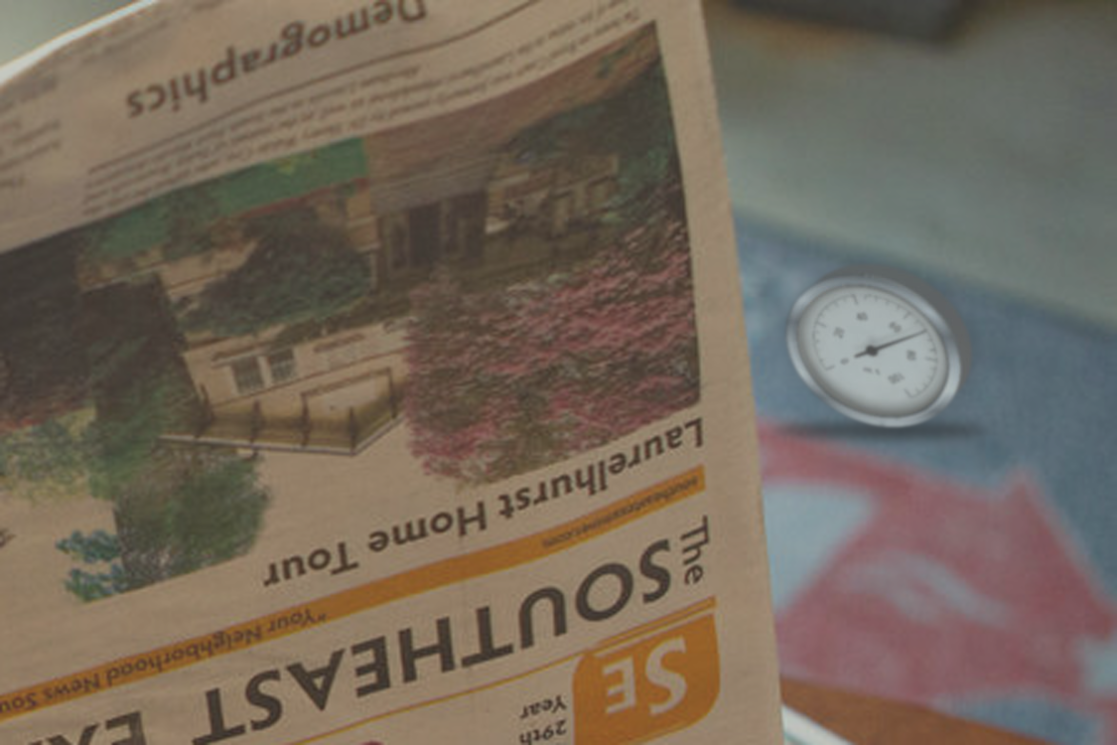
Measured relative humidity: 68 %
